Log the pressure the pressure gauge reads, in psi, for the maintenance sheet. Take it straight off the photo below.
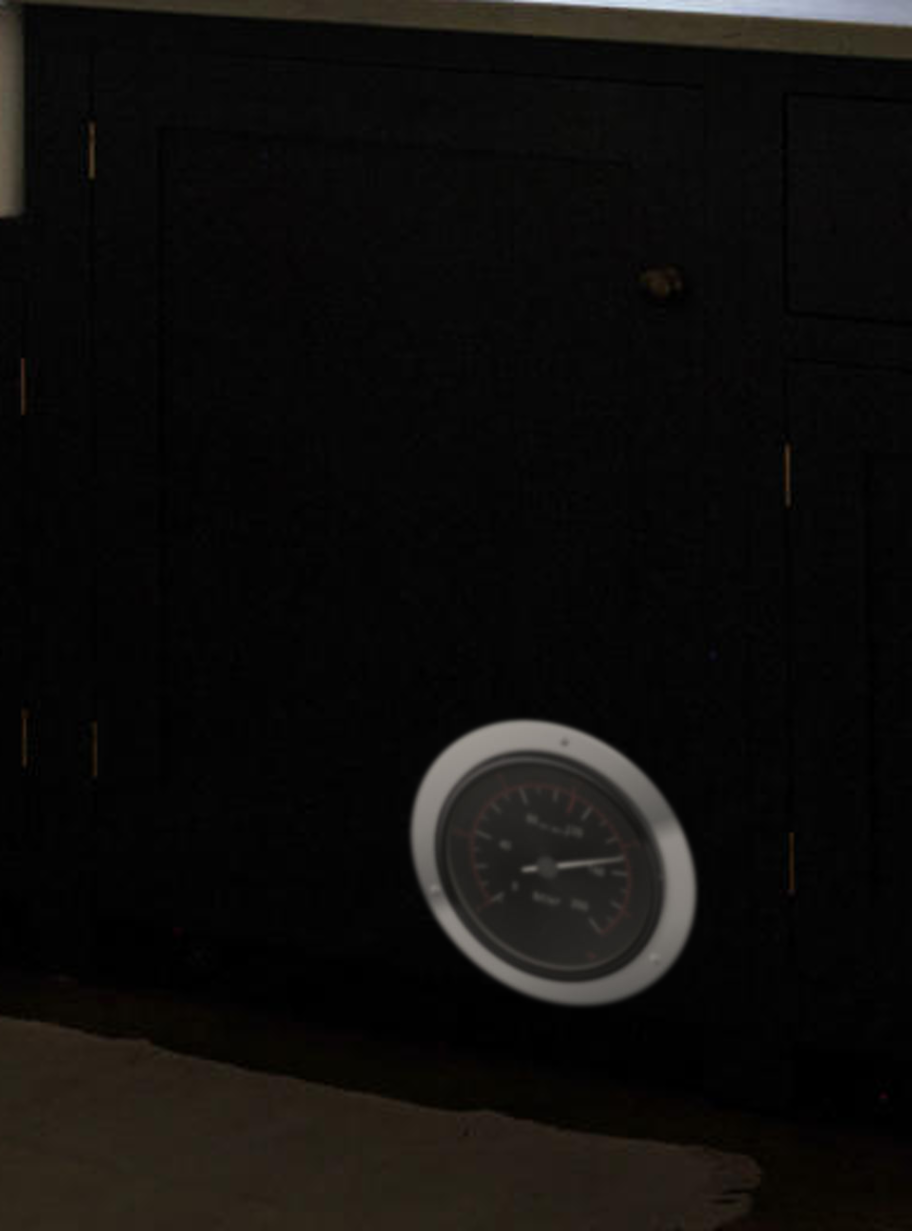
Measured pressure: 150 psi
